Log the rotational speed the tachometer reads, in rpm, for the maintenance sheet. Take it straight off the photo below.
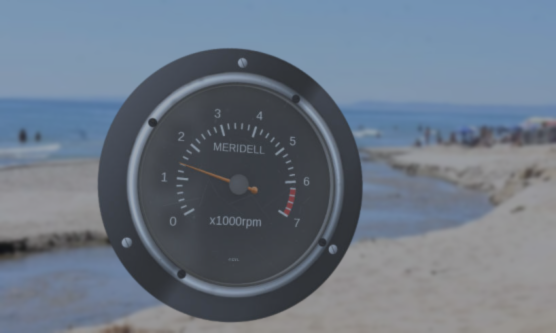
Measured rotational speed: 1400 rpm
